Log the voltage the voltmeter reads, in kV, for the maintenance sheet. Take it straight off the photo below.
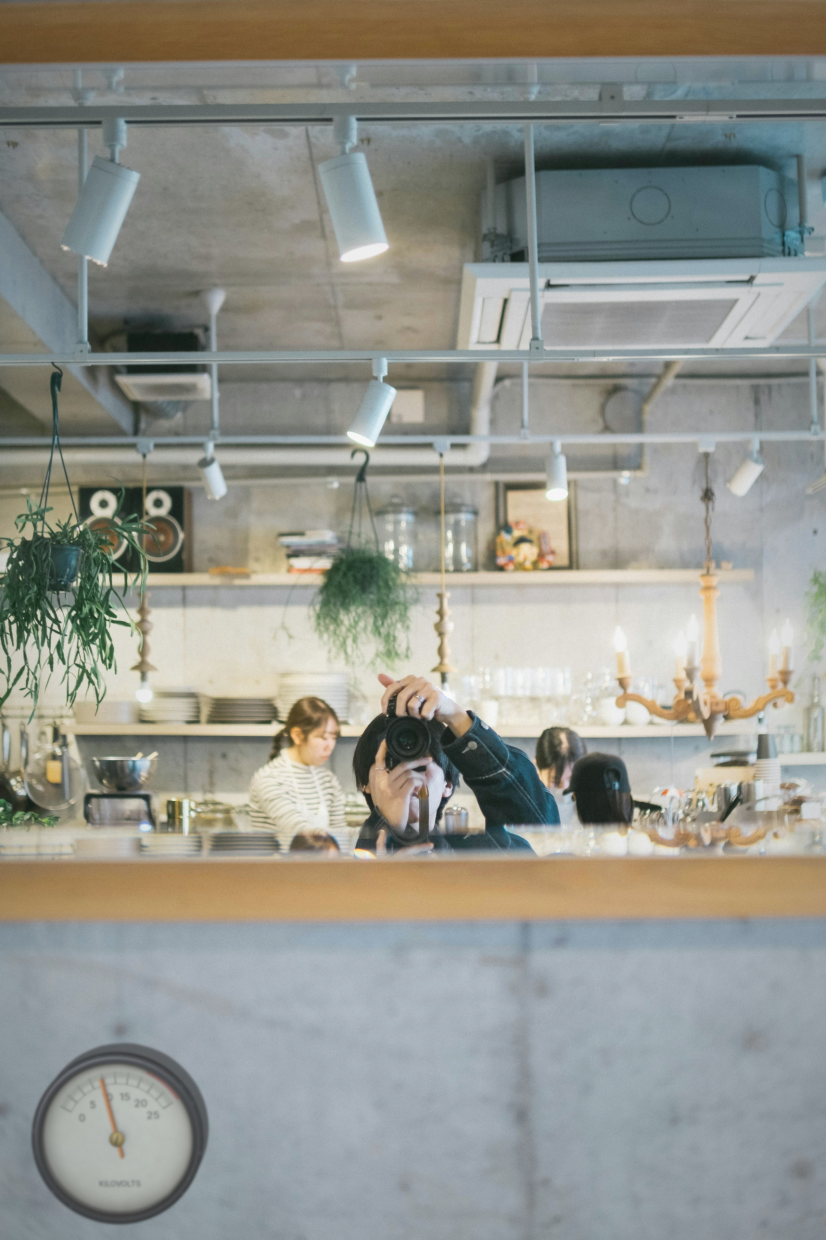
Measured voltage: 10 kV
